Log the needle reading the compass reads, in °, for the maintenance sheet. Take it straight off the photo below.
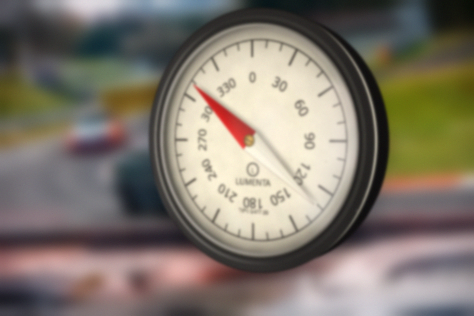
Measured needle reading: 310 °
